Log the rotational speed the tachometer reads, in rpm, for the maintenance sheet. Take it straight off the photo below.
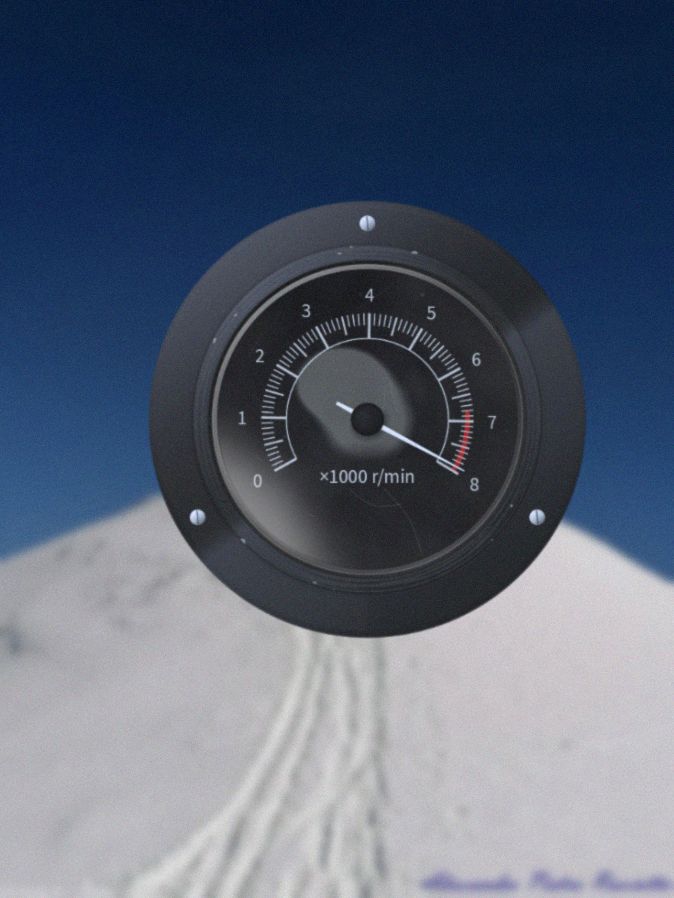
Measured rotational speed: 7900 rpm
